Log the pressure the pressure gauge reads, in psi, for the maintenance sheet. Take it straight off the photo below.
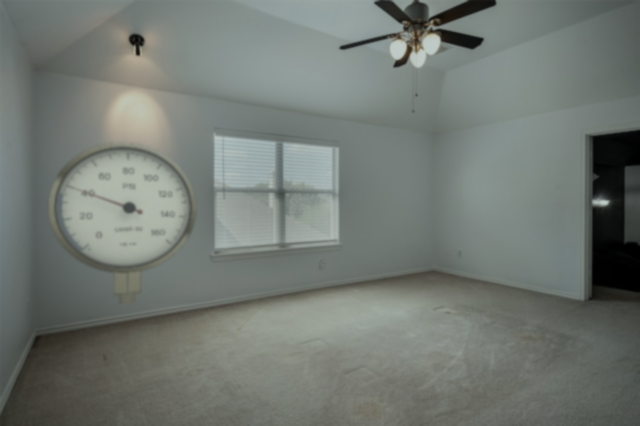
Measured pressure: 40 psi
